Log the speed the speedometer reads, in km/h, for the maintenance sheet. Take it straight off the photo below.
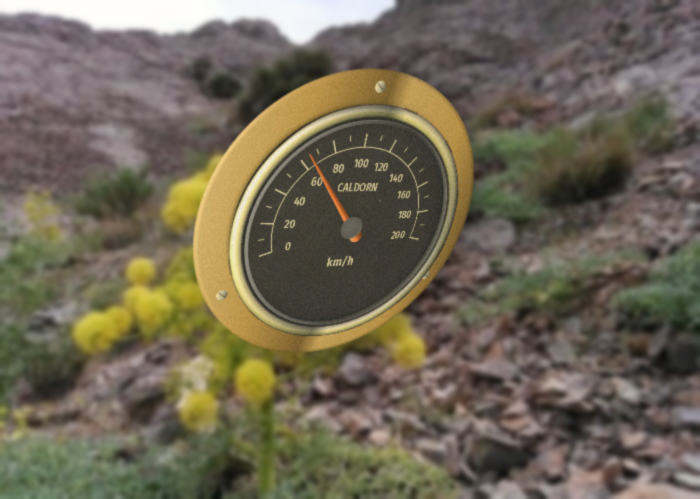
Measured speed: 65 km/h
